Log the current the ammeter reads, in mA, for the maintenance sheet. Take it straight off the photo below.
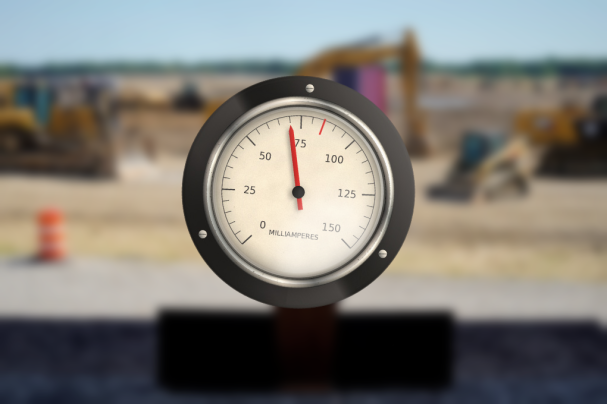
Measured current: 70 mA
